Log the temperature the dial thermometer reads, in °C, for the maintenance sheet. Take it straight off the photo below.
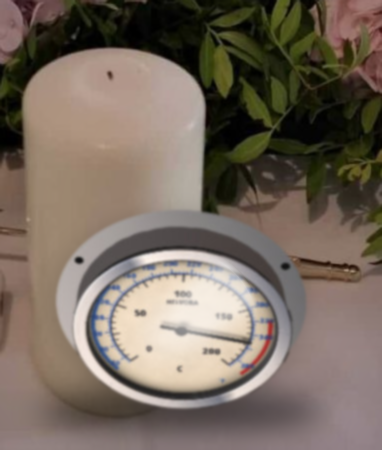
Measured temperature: 175 °C
